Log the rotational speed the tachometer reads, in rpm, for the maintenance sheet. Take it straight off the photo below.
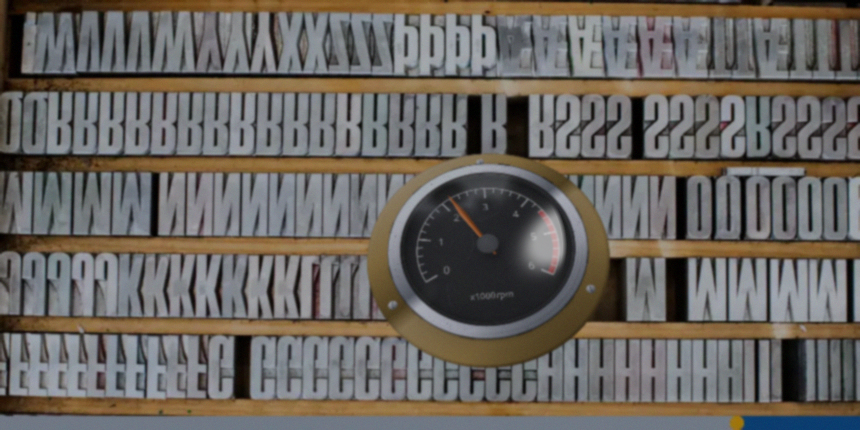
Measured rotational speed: 2200 rpm
